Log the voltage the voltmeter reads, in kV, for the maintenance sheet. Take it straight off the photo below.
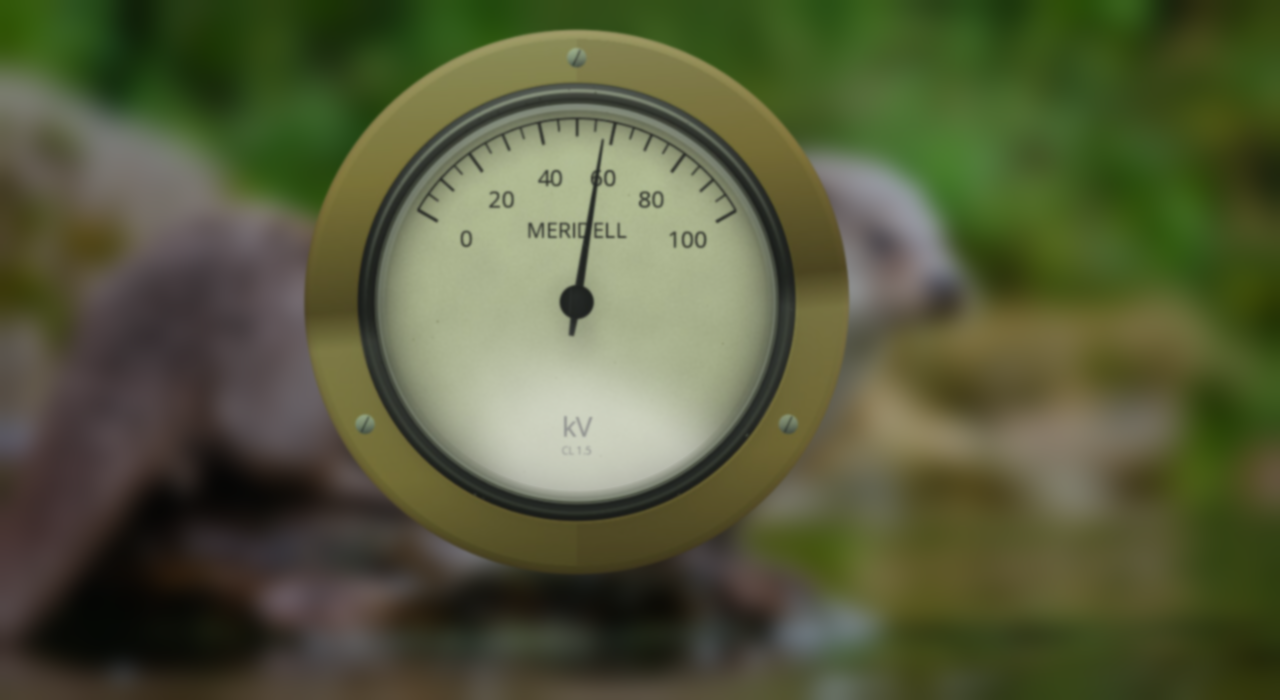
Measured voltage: 57.5 kV
